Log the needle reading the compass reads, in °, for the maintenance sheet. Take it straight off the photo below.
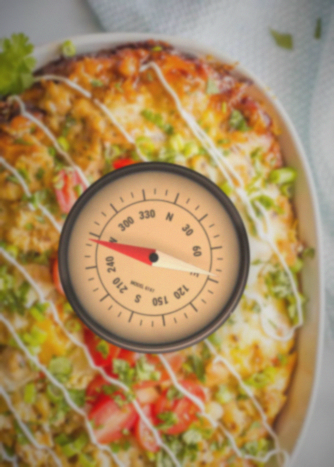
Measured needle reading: 265 °
